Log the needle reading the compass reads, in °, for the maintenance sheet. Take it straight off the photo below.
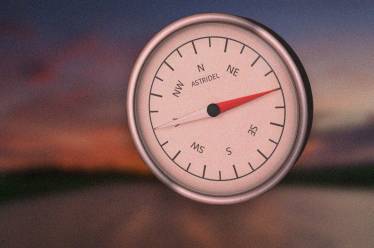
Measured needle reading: 90 °
